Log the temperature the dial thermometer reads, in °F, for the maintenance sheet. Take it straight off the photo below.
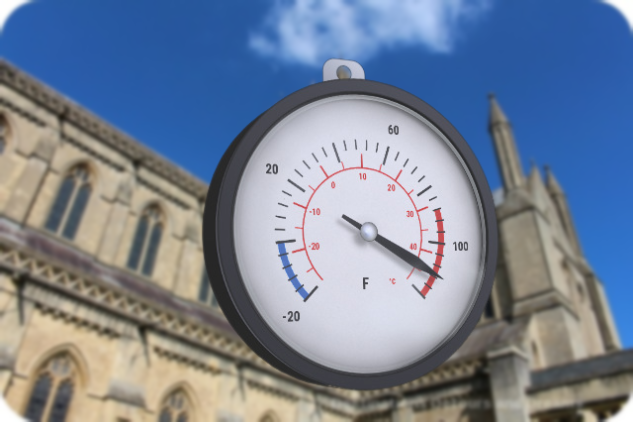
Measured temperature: 112 °F
